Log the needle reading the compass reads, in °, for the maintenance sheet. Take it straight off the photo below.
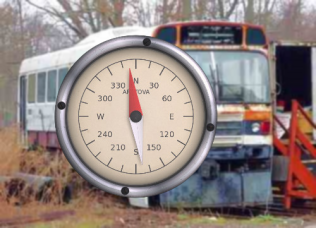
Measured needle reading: 352.5 °
